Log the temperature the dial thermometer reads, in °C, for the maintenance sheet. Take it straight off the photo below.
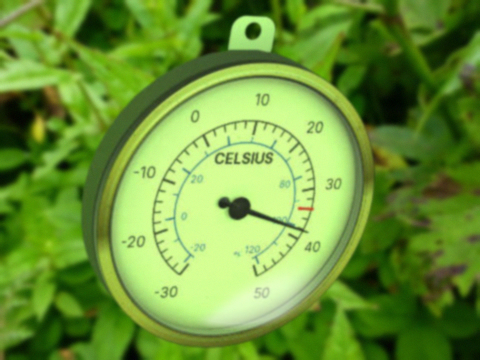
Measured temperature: 38 °C
